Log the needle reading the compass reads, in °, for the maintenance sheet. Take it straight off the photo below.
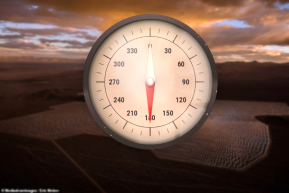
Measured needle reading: 180 °
